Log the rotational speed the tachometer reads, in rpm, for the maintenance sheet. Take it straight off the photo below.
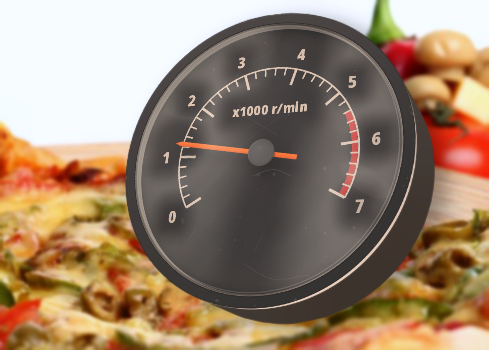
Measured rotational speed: 1200 rpm
